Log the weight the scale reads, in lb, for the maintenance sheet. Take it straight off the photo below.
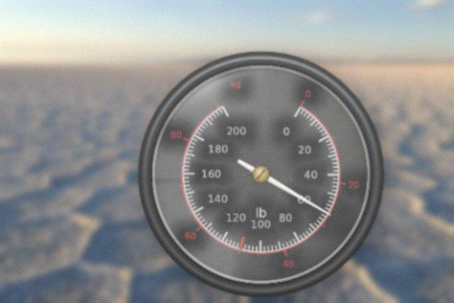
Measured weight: 60 lb
